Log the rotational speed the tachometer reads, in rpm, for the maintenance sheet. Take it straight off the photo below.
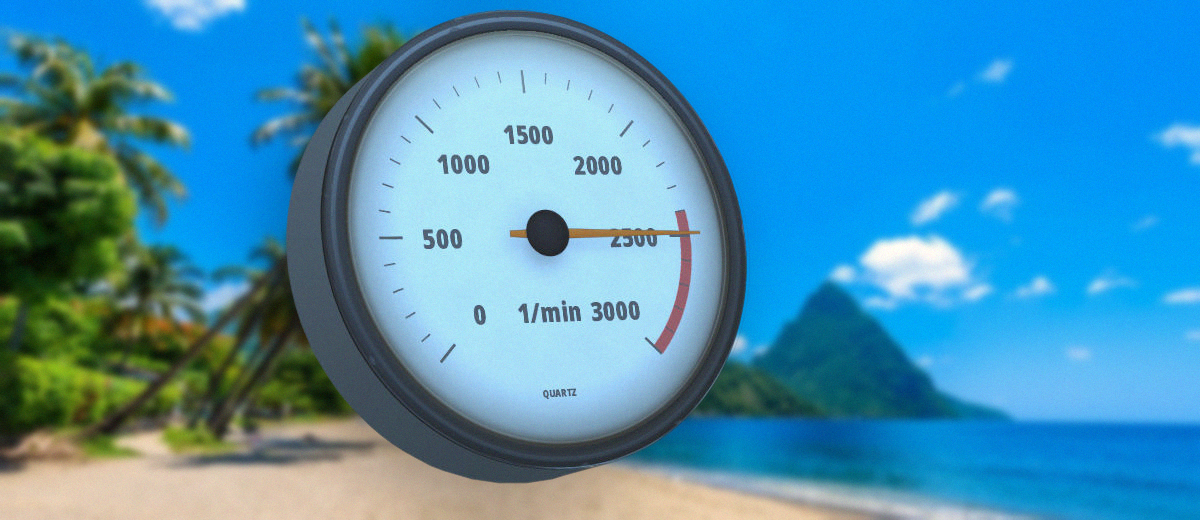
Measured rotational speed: 2500 rpm
